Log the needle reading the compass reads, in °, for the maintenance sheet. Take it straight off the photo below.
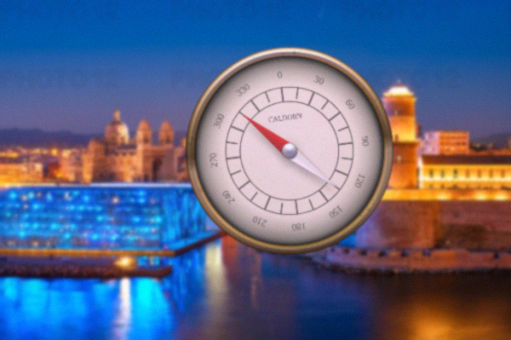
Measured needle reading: 315 °
